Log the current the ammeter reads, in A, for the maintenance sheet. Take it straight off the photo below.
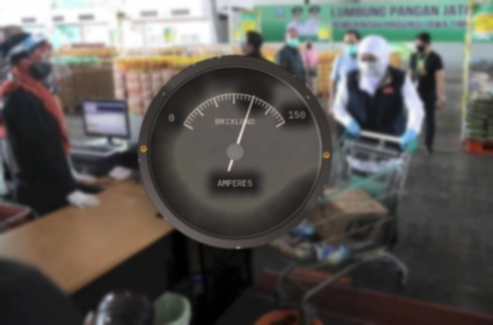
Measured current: 100 A
